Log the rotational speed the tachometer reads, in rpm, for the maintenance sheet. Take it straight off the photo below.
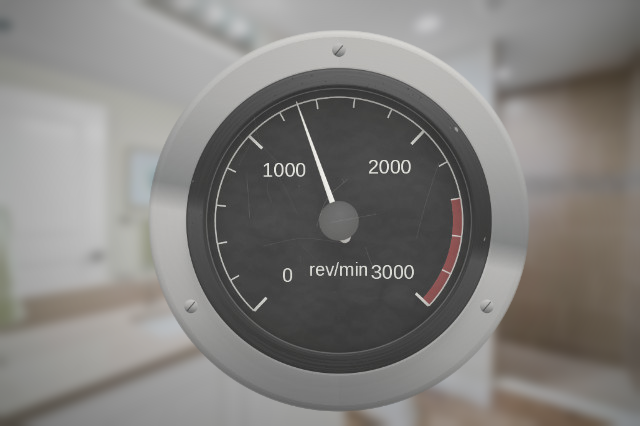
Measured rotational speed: 1300 rpm
